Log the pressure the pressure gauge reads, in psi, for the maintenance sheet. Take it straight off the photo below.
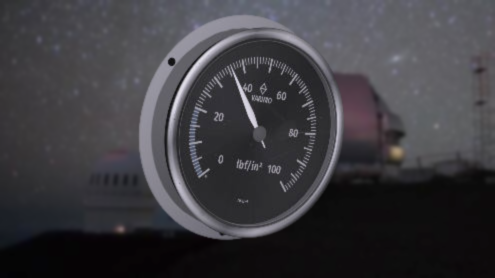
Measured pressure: 35 psi
